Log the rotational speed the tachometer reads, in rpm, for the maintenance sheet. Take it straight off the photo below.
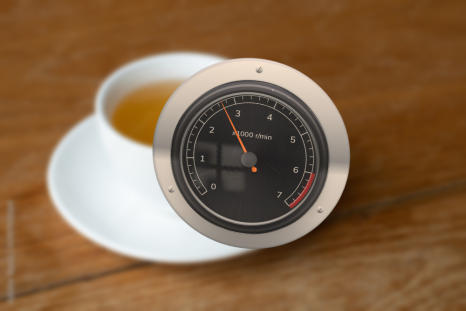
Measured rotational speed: 2700 rpm
